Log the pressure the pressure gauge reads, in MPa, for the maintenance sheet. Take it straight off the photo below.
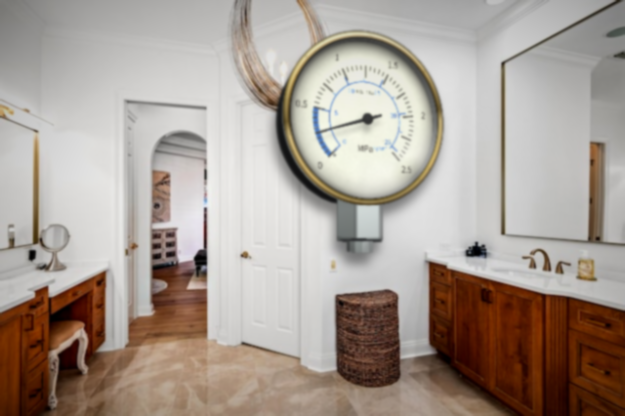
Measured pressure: 0.25 MPa
